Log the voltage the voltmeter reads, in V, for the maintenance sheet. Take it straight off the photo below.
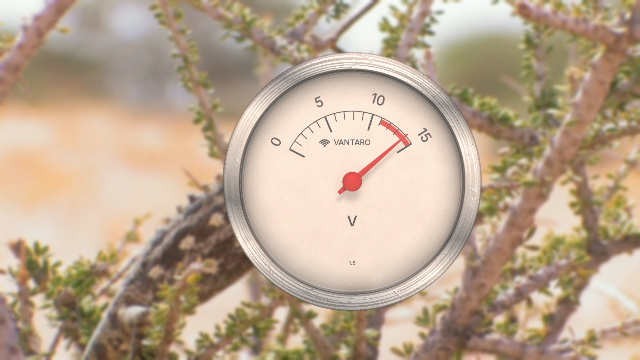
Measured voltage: 14 V
